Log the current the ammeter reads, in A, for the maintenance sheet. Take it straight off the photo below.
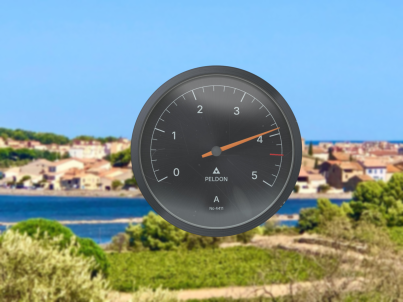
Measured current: 3.9 A
